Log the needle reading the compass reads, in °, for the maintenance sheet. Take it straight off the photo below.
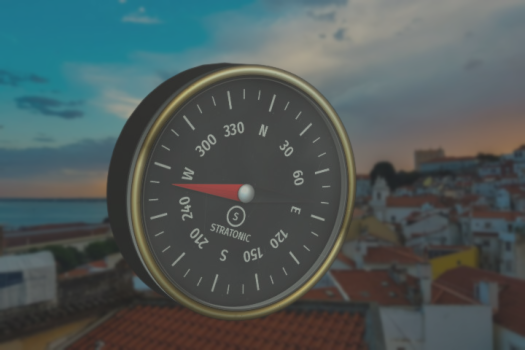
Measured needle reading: 260 °
